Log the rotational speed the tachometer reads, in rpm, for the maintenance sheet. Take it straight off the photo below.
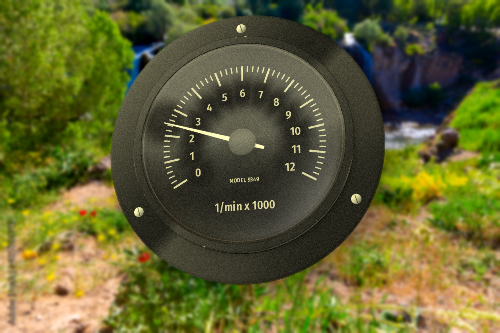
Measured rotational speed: 2400 rpm
